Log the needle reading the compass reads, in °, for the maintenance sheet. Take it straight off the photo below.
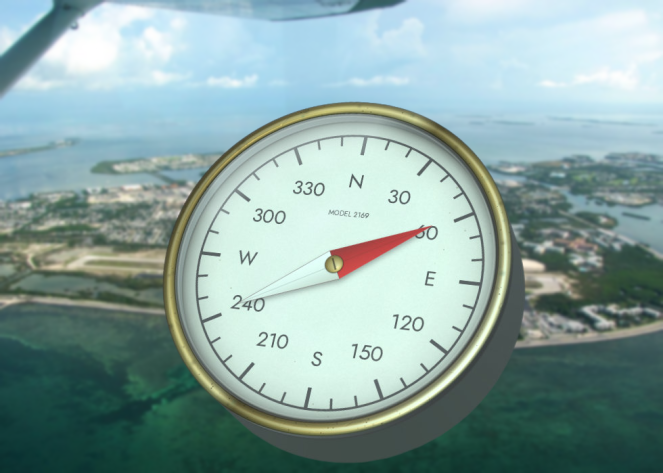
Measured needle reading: 60 °
